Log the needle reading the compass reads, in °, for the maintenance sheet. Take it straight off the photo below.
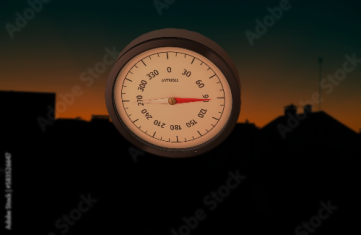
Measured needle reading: 90 °
